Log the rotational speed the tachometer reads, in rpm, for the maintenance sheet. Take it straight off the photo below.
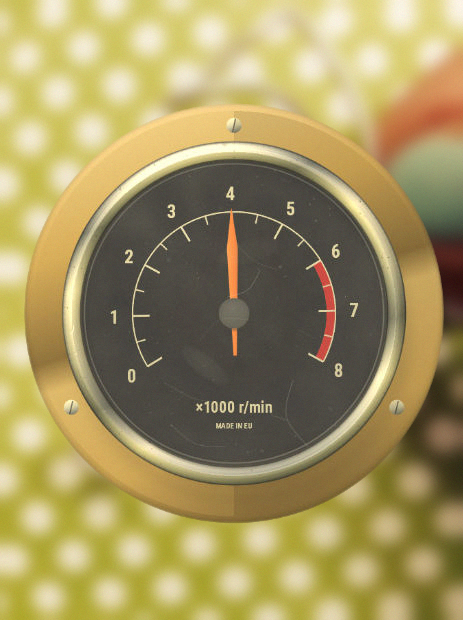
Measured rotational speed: 4000 rpm
